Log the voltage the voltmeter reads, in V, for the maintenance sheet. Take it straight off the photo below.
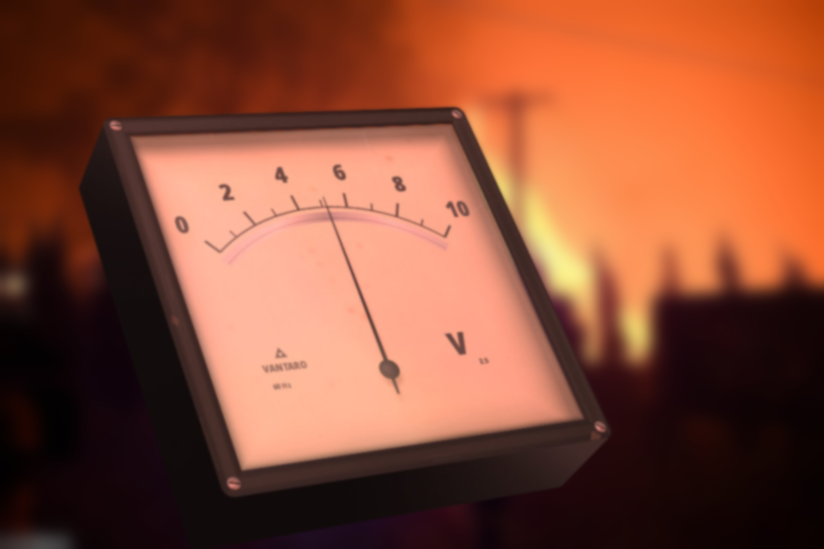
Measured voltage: 5 V
